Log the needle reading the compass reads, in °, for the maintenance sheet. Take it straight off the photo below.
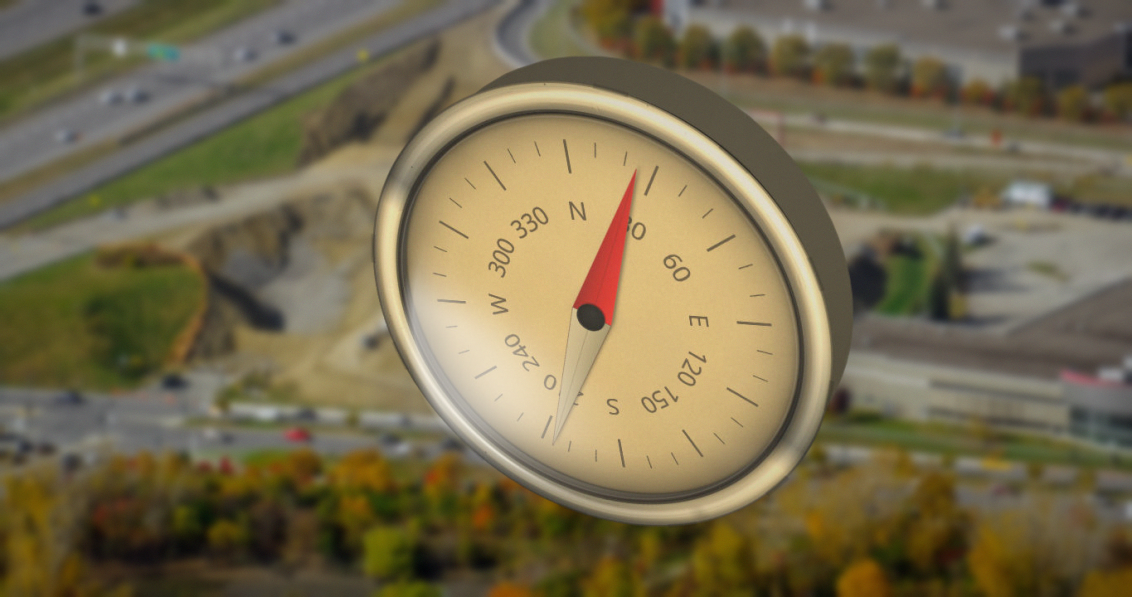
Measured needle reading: 25 °
